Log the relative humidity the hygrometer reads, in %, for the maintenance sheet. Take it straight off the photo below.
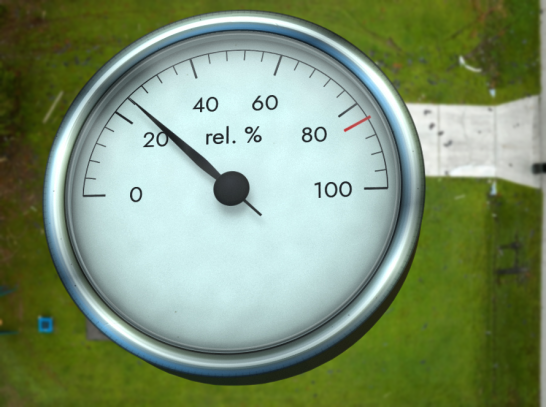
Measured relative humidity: 24 %
